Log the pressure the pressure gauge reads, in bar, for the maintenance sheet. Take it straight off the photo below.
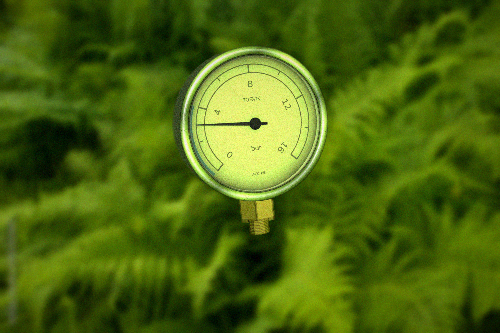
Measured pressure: 3 bar
